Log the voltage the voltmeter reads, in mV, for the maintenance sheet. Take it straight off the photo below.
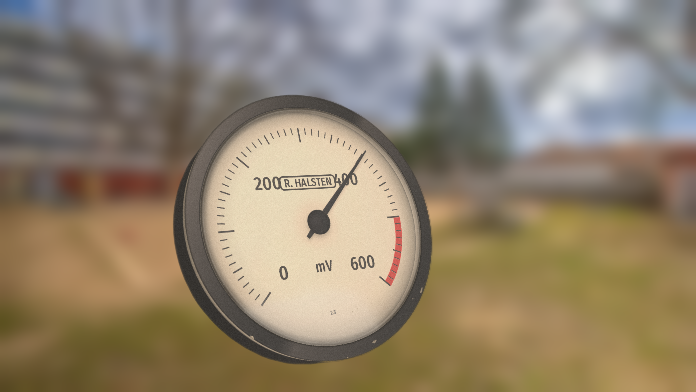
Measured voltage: 400 mV
